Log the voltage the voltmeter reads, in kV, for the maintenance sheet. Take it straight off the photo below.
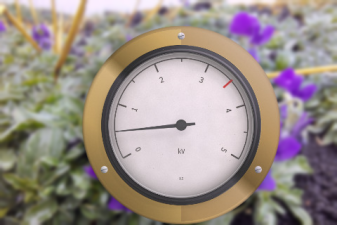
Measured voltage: 0.5 kV
